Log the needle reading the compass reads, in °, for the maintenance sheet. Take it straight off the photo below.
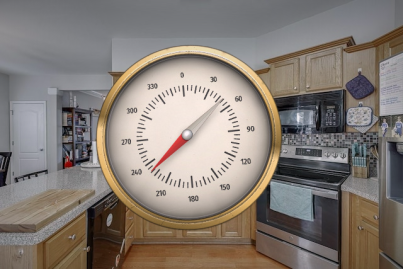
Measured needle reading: 230 °
